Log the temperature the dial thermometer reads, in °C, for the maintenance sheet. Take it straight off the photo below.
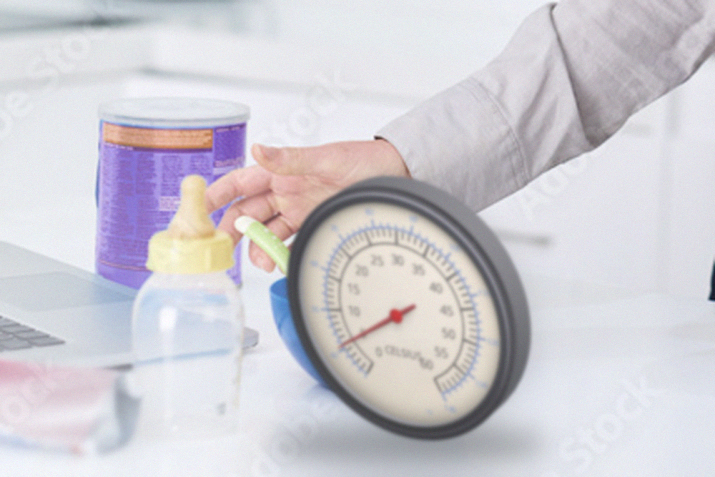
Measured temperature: 5 °C
